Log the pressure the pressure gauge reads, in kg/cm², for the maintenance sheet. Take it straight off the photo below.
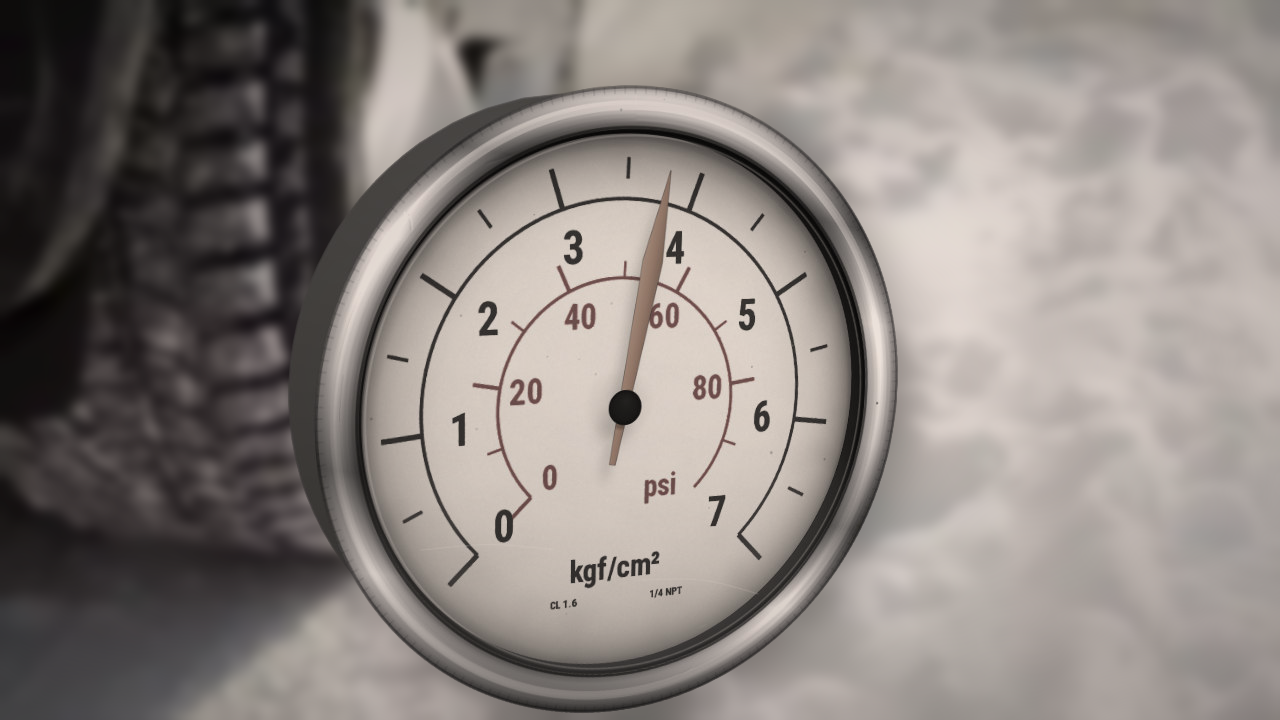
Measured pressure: 3.75 kg/cm²
